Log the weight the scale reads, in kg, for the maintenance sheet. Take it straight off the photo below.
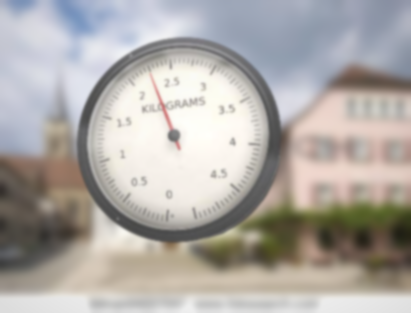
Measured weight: 2.25 kg
